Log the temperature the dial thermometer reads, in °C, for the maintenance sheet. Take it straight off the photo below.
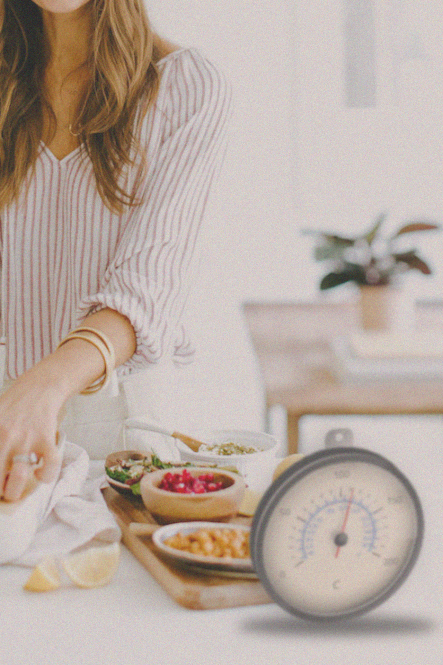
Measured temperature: 110 °C
